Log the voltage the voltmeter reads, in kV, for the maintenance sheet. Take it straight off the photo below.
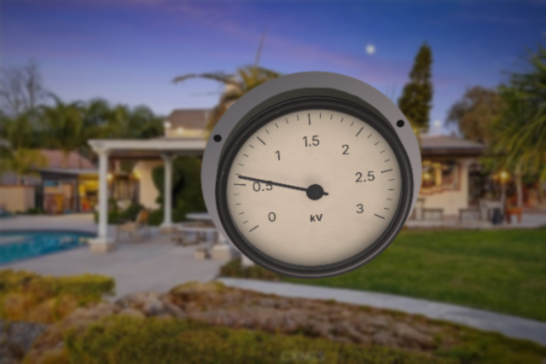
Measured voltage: 0.6 kV
